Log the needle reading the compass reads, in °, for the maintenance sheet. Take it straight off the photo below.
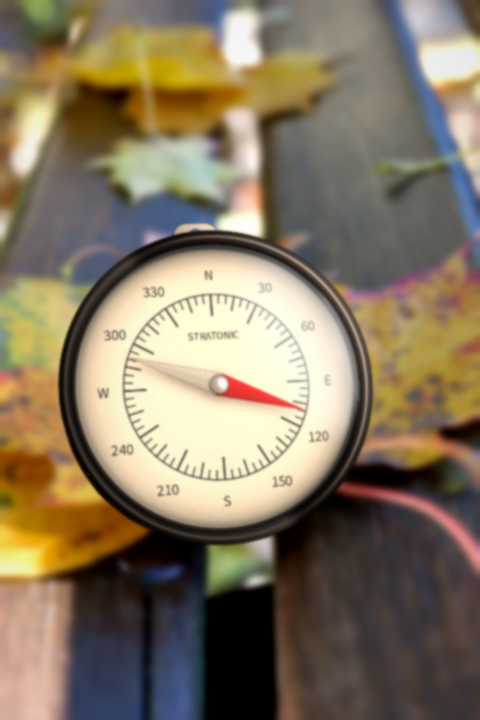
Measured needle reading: 110 °
